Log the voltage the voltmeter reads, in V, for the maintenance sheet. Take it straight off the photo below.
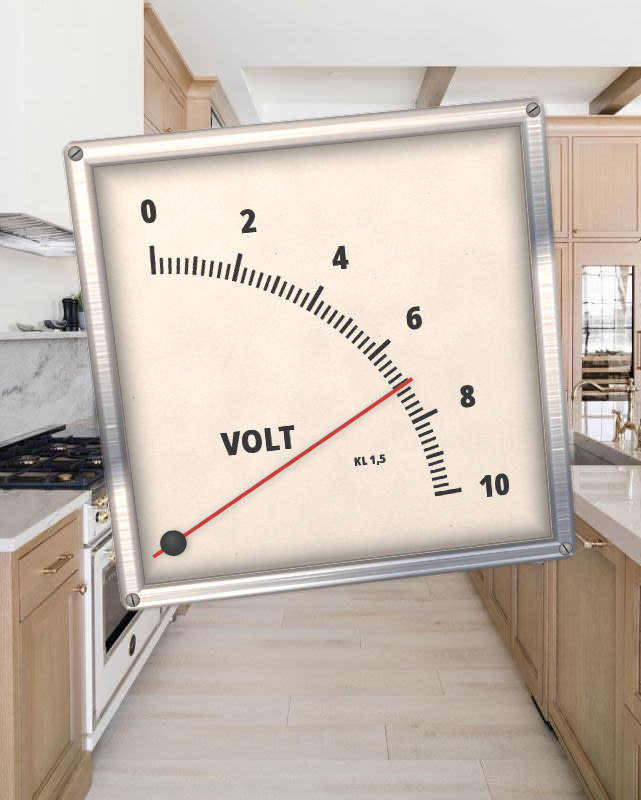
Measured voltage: 7 V
